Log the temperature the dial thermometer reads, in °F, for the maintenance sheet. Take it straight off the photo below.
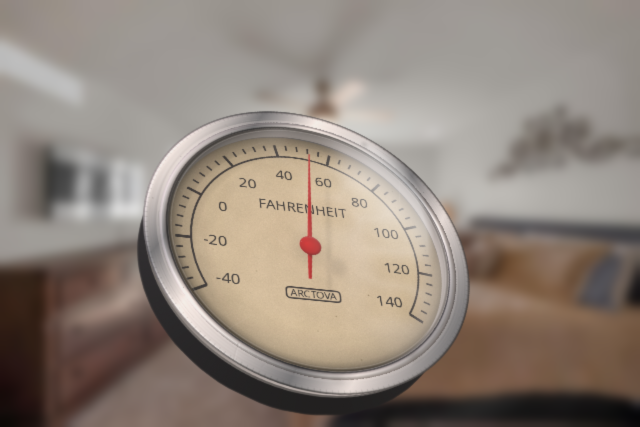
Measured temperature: 52 °F
